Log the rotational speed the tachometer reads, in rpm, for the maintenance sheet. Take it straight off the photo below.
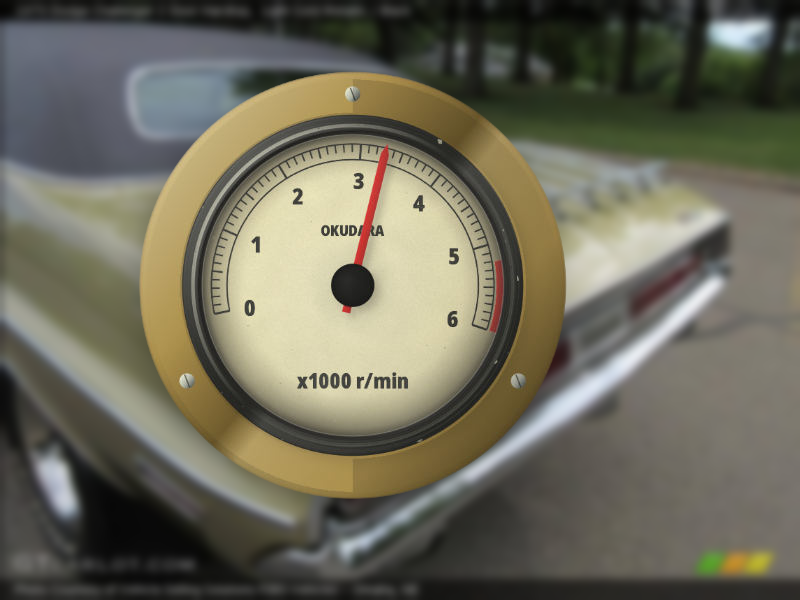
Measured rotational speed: 3300 rpm
